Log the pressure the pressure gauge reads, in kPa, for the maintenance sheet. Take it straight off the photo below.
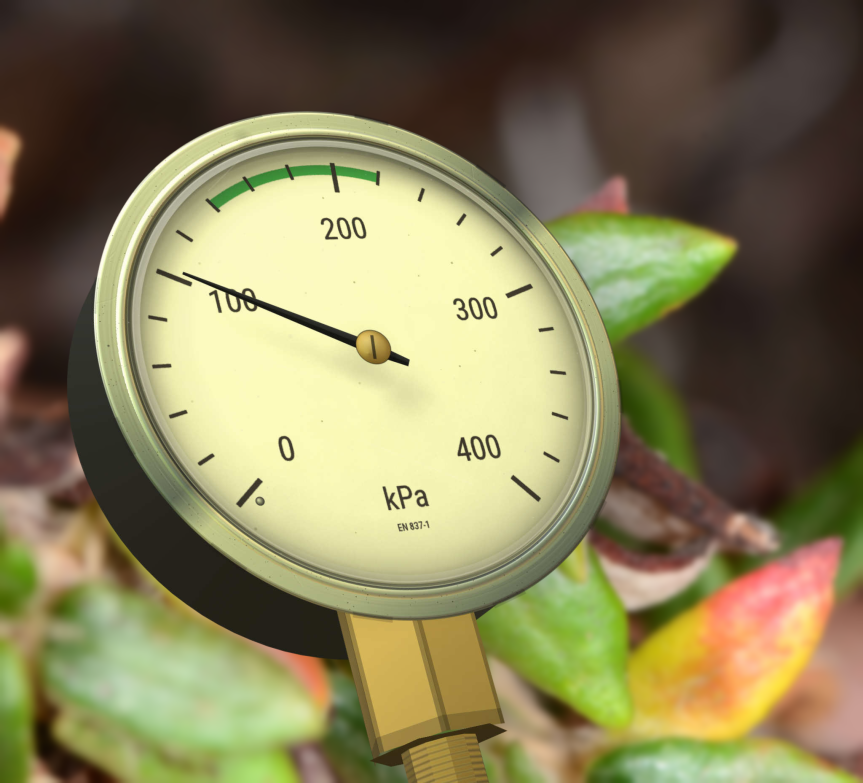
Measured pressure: 100 kPa
